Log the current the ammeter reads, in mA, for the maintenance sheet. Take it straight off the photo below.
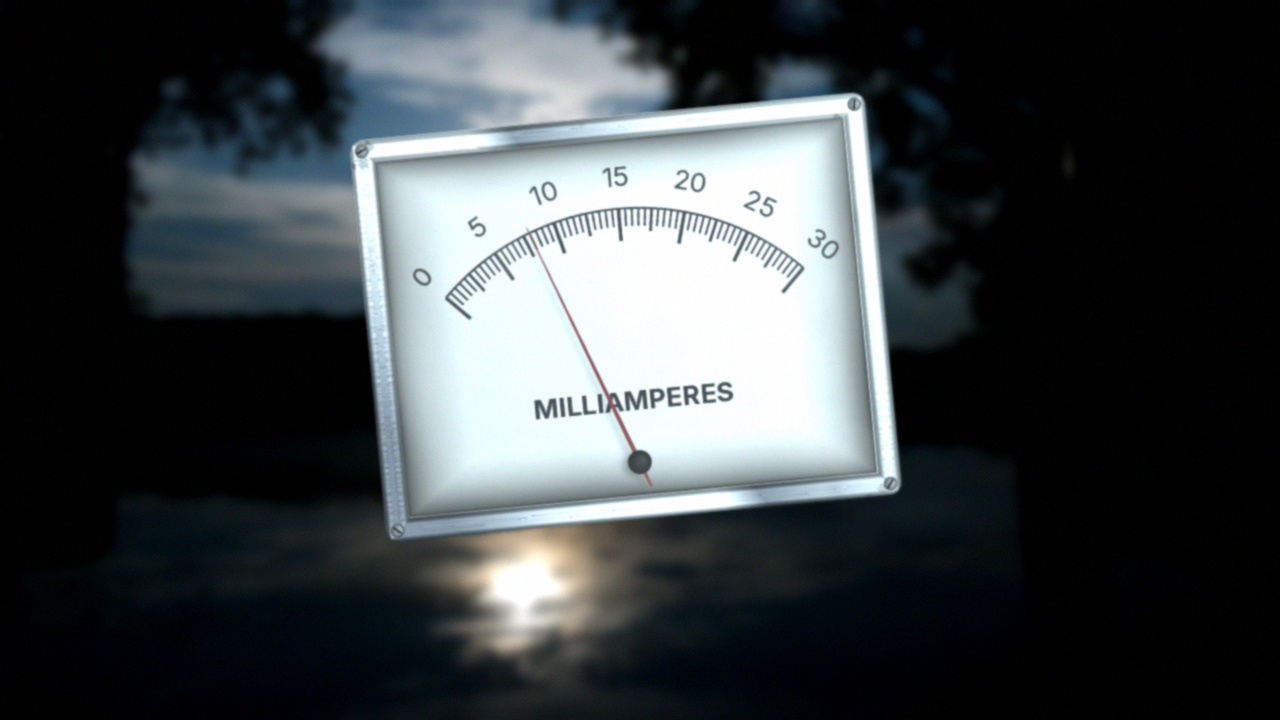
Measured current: 8 mA
